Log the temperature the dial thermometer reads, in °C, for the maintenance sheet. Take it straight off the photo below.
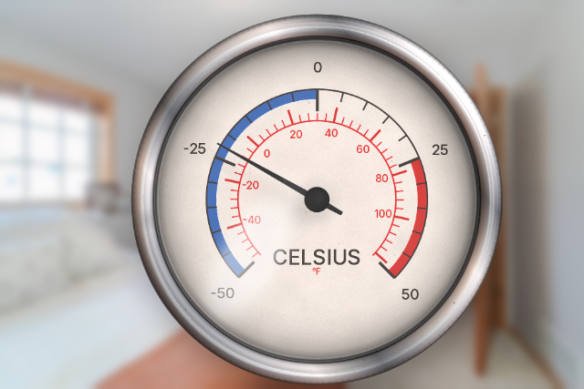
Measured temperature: -22.5 °C
